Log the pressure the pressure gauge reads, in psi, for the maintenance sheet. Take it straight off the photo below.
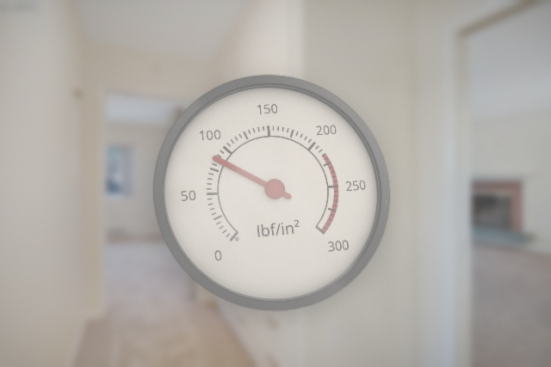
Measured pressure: 85 psi
